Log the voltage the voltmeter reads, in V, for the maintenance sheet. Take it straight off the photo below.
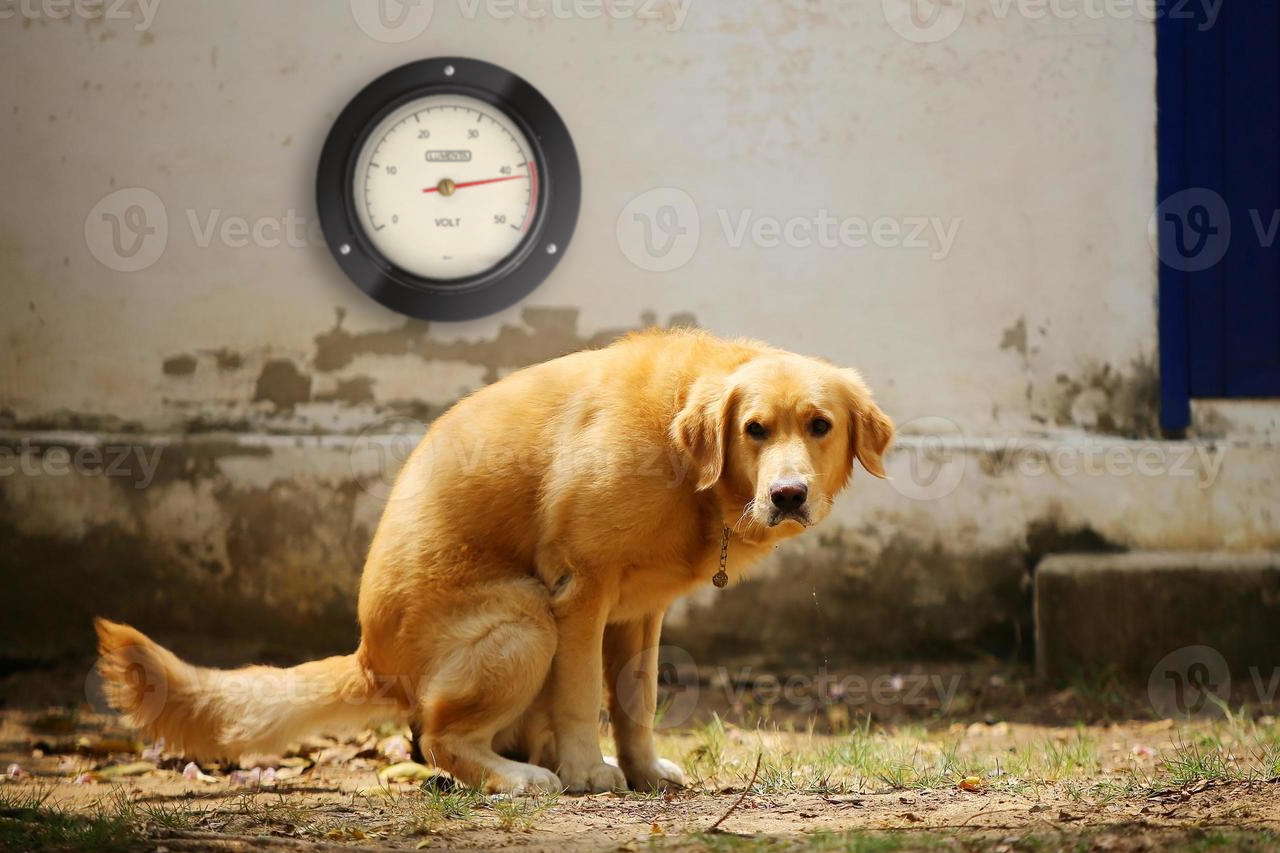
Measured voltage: 42 V
